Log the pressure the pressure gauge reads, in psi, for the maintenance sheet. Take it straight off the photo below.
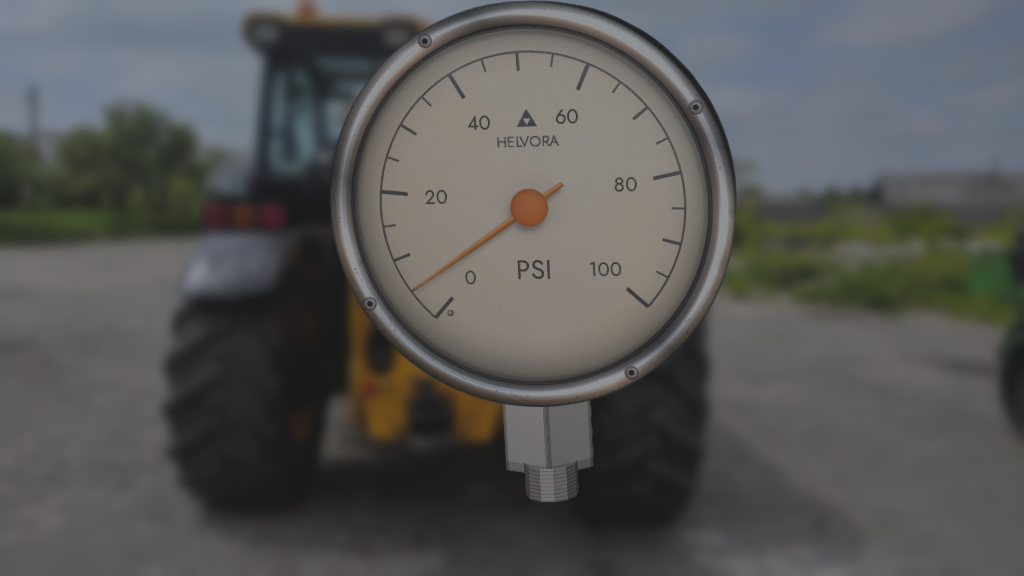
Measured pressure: 5 psi
